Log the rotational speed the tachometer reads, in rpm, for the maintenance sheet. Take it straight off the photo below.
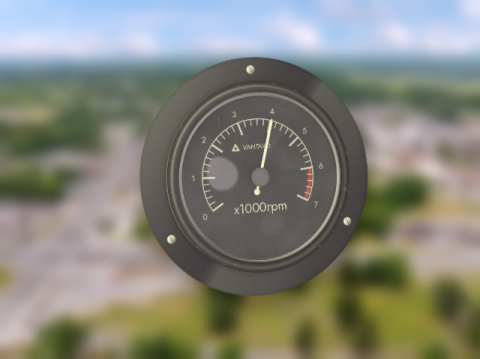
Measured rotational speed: 4000 rpm
